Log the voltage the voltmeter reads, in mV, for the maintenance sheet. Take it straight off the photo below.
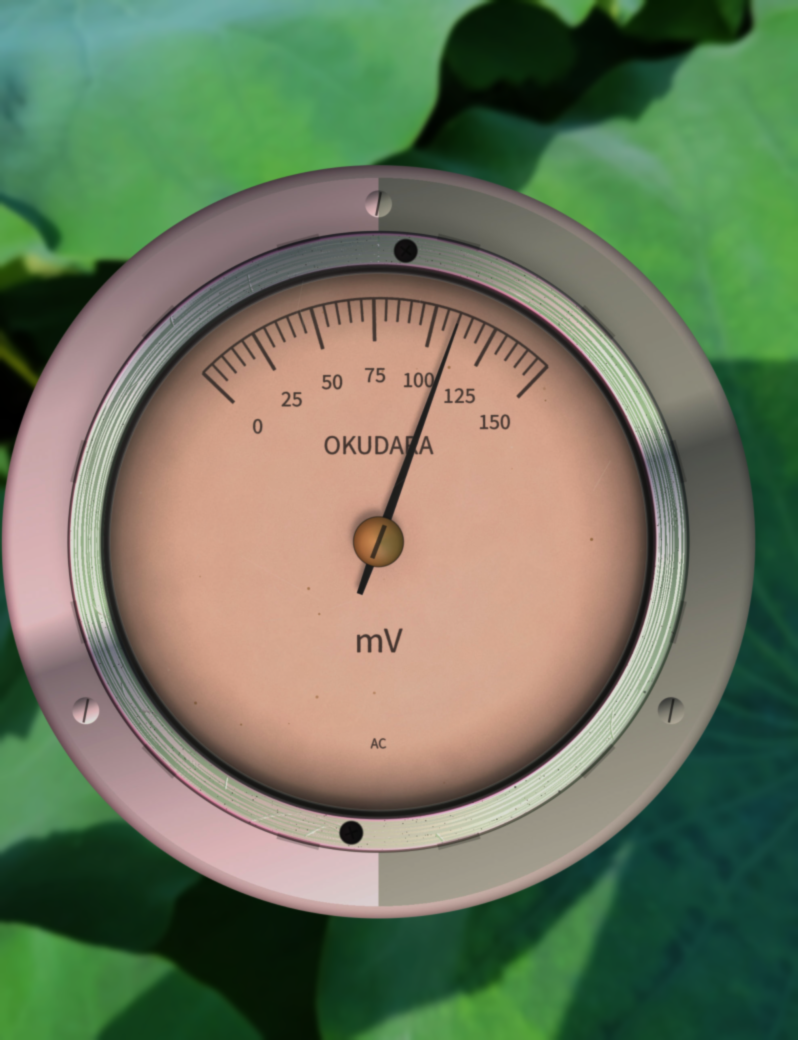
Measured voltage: 110 mV
